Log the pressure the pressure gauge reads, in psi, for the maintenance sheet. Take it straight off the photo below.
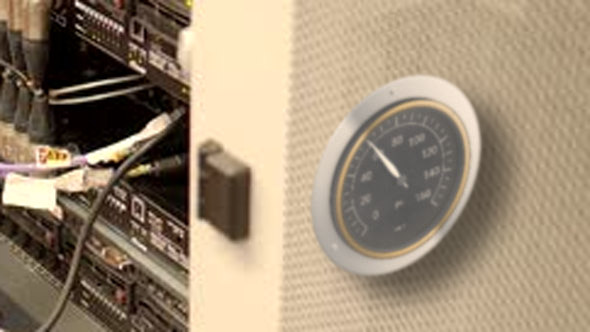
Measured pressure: 60 psi
